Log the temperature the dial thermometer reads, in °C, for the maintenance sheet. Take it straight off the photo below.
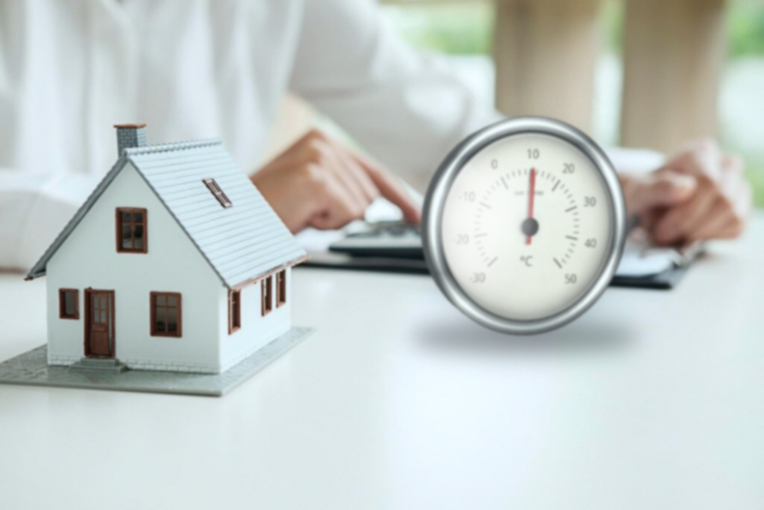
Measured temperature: 10 °C
